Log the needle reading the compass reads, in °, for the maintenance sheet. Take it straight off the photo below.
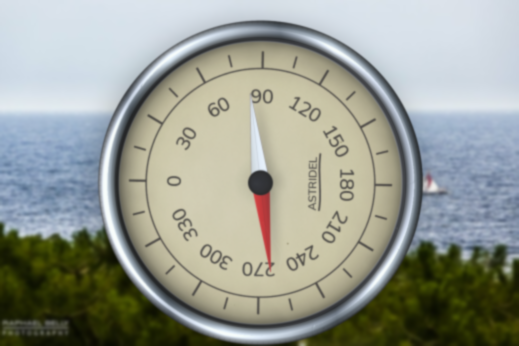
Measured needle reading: 262.5 °
